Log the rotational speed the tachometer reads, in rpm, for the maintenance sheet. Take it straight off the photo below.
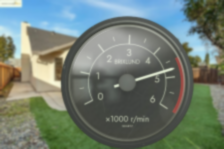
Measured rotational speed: 4750 rpm
